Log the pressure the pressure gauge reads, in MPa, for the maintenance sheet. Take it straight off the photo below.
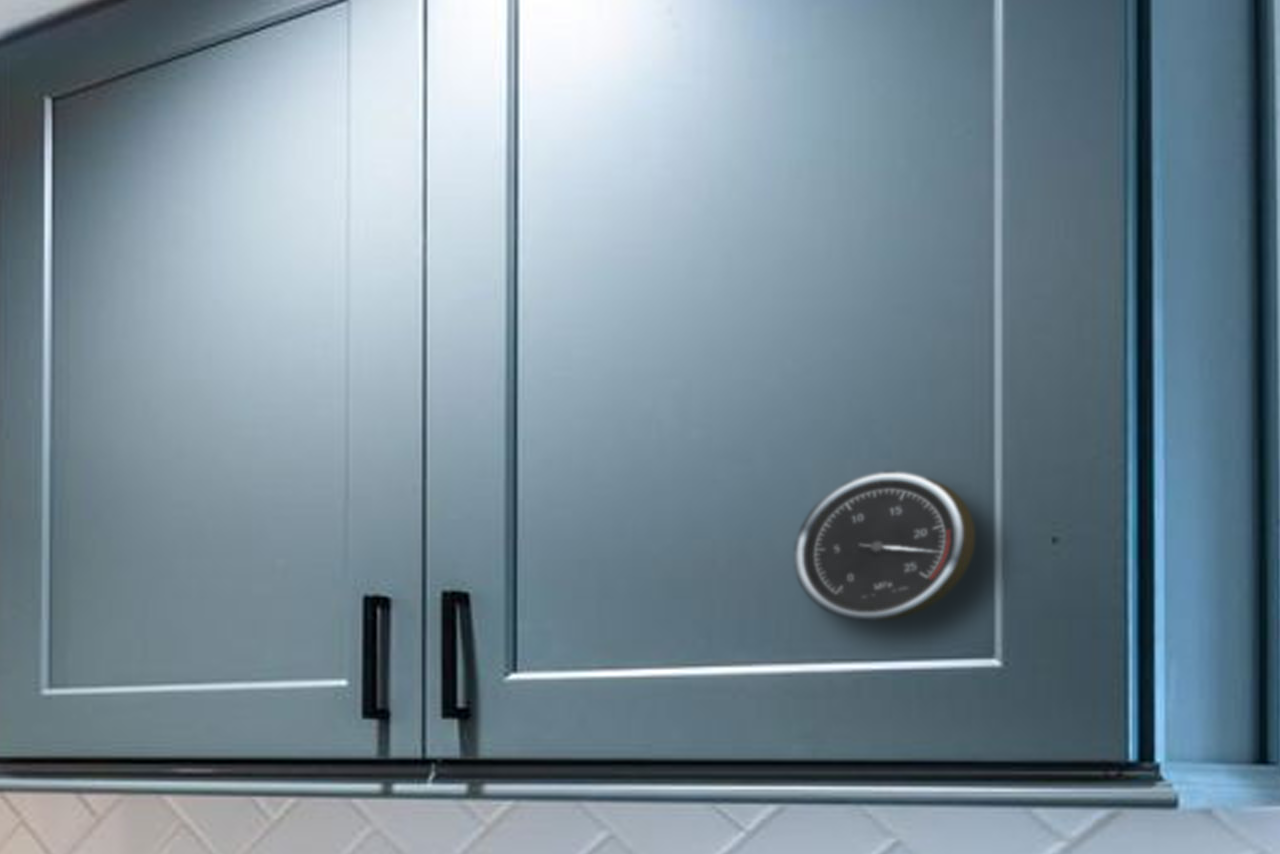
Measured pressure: 22.5 MPa
